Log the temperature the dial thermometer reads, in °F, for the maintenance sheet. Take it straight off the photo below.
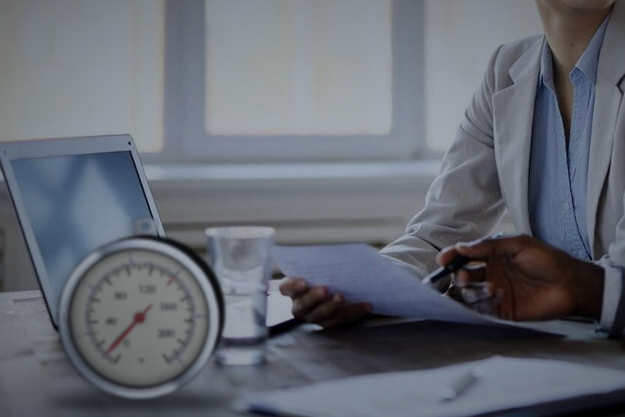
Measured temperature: 10 °F
